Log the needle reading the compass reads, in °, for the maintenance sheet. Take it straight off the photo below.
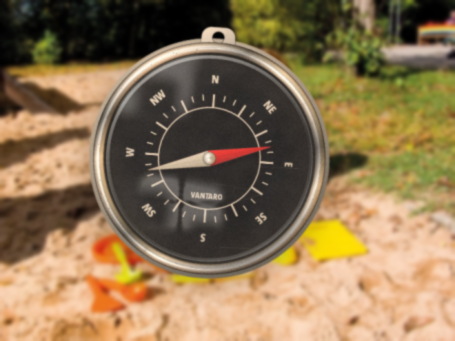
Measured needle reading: 75 °
